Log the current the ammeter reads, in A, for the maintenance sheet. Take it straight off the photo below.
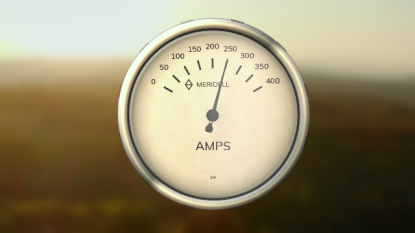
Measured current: 250 A
